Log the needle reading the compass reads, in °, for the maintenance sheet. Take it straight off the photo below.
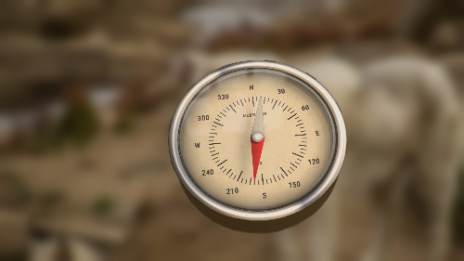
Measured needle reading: 190 °
